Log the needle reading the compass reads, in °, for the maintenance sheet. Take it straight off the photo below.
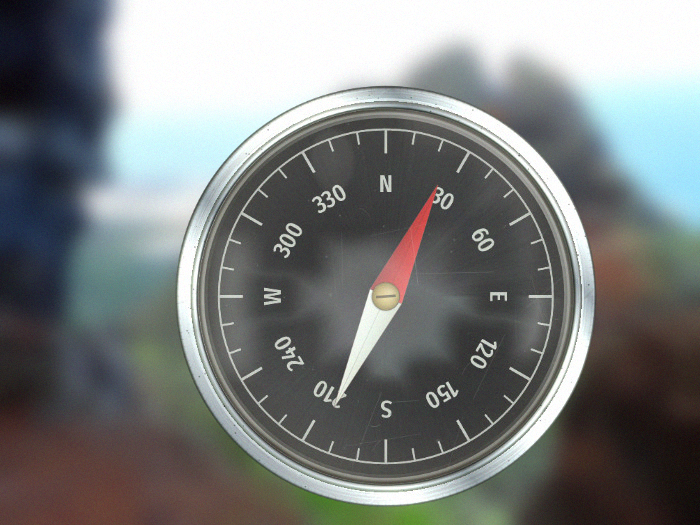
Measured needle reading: 25 °
